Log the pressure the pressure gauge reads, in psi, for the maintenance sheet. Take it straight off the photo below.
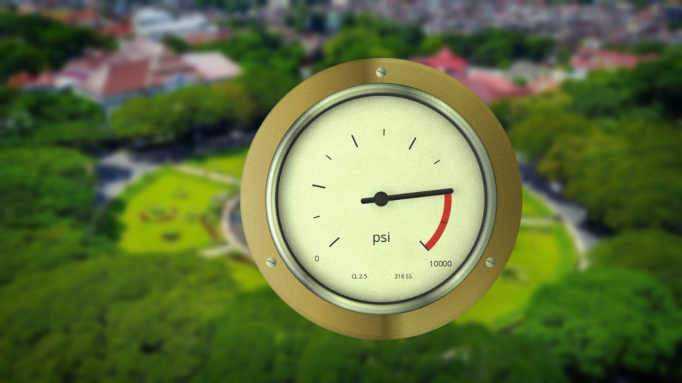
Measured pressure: 8000 psi
